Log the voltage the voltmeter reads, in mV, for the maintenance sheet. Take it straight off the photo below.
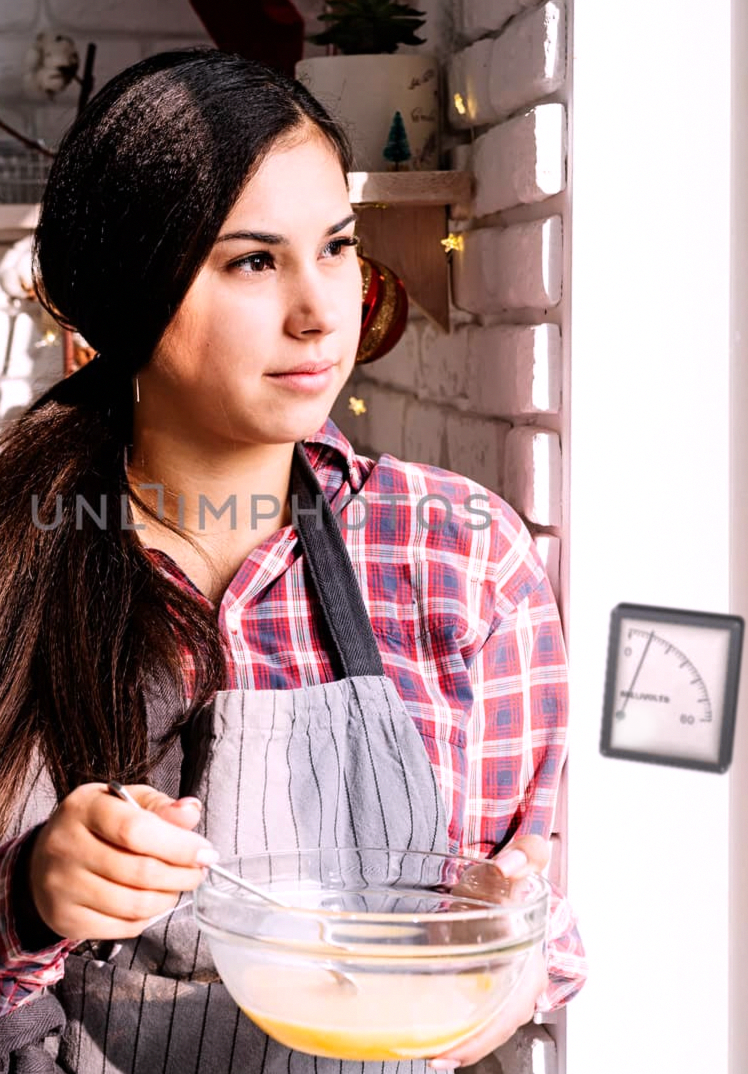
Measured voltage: 10 mV
